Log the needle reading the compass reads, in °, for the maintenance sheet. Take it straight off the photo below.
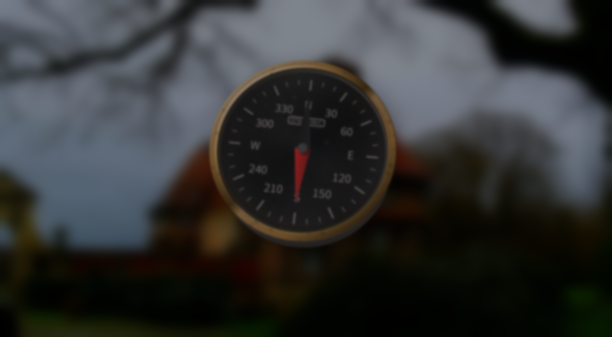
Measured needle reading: 180 °
